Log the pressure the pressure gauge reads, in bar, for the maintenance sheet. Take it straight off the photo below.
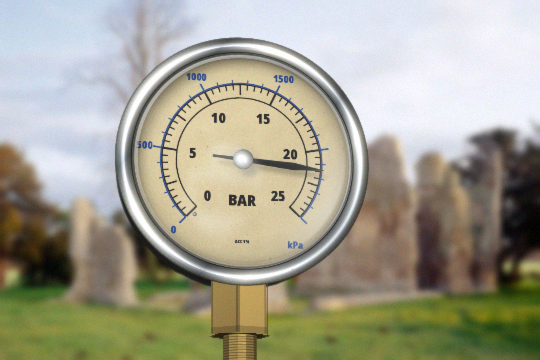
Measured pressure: 21.5 bar
